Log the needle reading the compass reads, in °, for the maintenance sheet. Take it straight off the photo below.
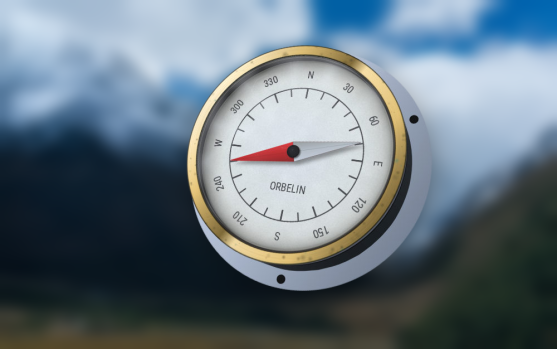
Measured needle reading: 255 °
